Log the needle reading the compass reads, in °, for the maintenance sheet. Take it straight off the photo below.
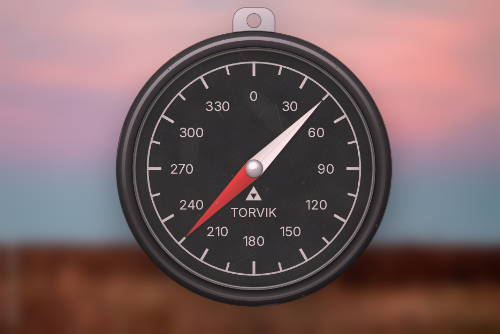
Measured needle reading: 225 °
